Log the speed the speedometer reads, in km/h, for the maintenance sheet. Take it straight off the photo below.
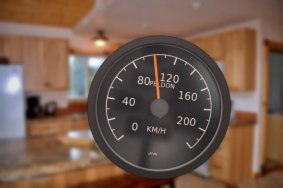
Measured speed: 100 km/h
